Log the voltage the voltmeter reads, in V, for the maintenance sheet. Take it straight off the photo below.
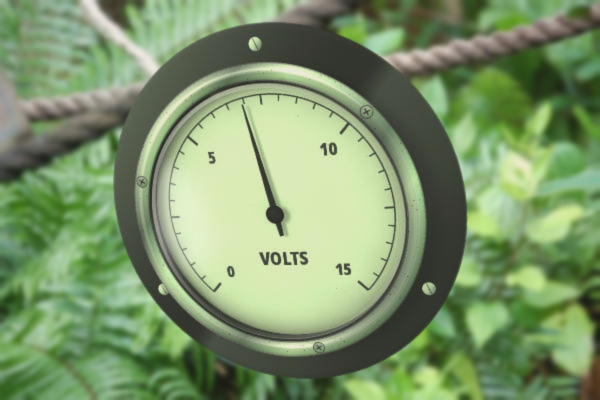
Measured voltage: 7 V
